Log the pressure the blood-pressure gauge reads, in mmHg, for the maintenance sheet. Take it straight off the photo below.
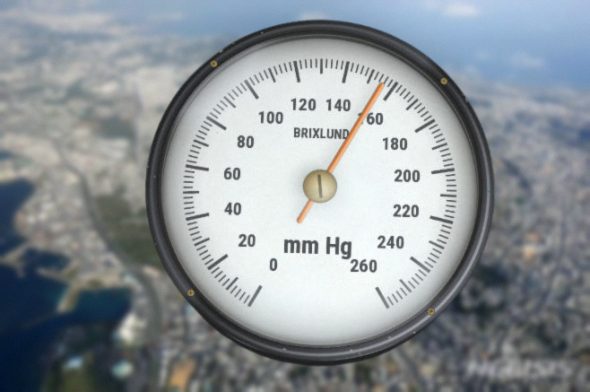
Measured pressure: 156 mmHg
